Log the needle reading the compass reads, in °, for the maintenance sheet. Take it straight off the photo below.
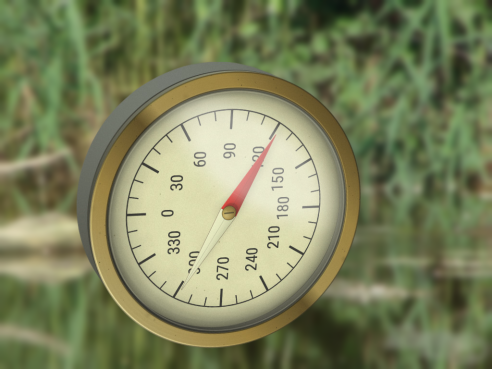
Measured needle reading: 120 °
